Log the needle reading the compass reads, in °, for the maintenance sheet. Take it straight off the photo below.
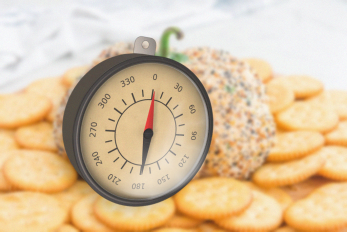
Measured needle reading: 0 °
